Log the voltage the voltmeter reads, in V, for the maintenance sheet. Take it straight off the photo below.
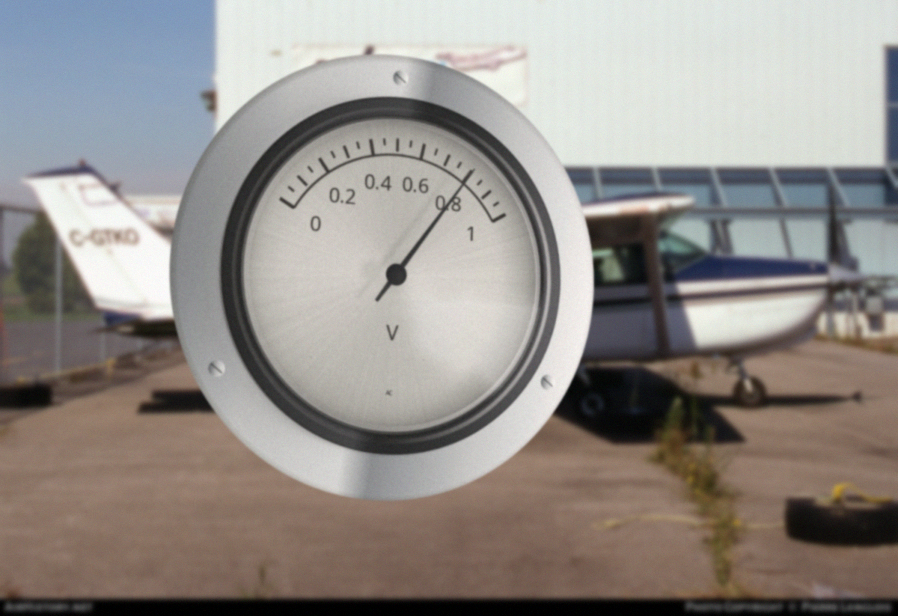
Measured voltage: 0.8 V
